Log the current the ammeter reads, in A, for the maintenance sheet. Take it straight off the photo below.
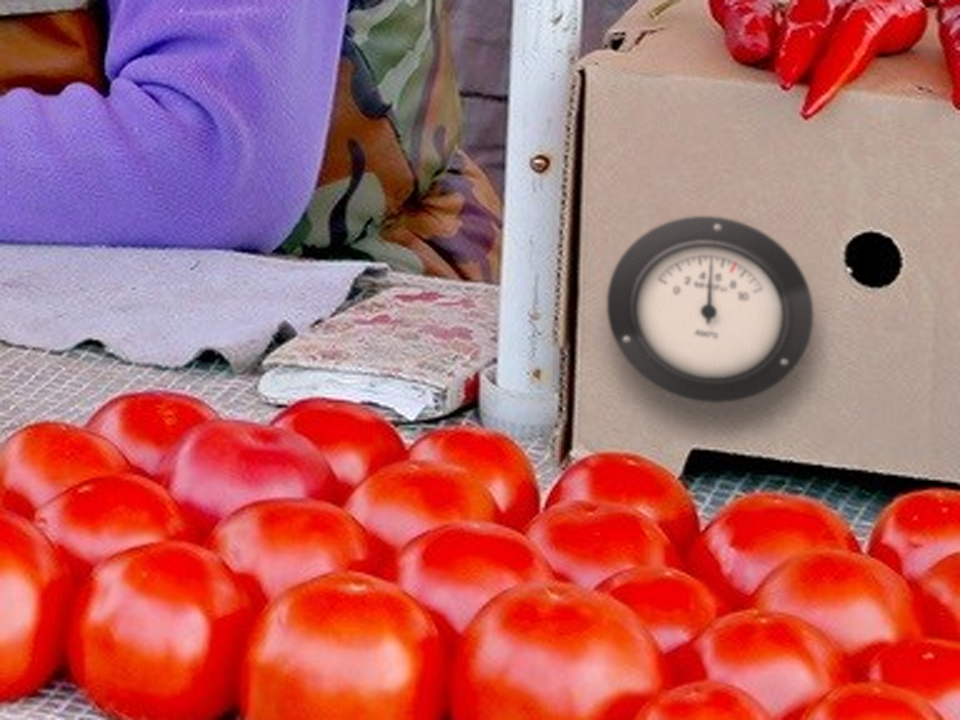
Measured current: 5 A
